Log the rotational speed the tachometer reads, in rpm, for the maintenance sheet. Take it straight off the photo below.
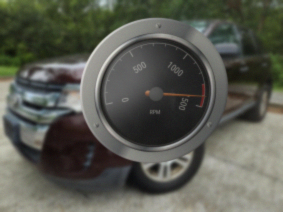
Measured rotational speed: 1400 rpm
